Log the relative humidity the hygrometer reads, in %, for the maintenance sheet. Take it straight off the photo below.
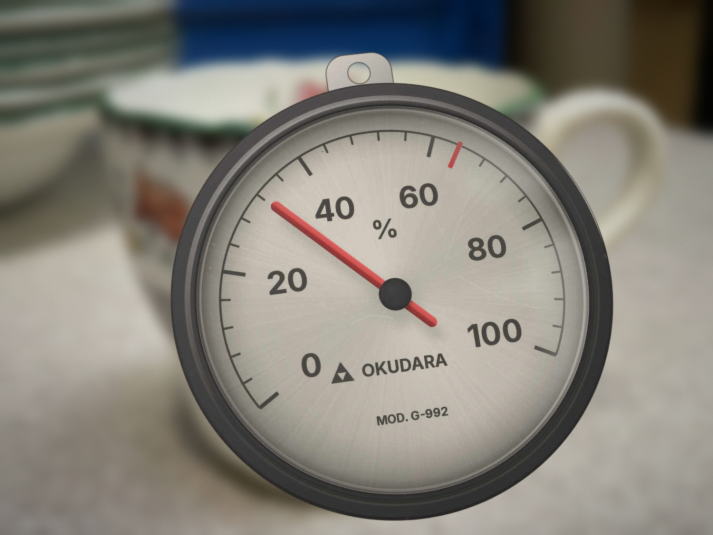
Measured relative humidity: 32 %
